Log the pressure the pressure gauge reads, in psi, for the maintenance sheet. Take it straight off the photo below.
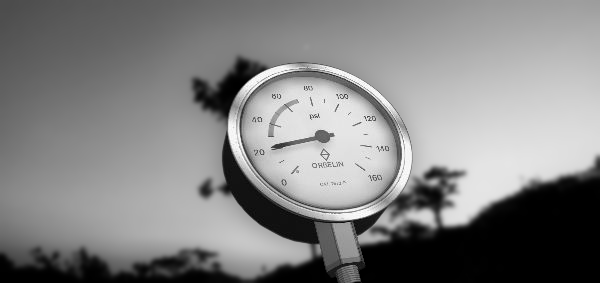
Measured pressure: 20 psi
